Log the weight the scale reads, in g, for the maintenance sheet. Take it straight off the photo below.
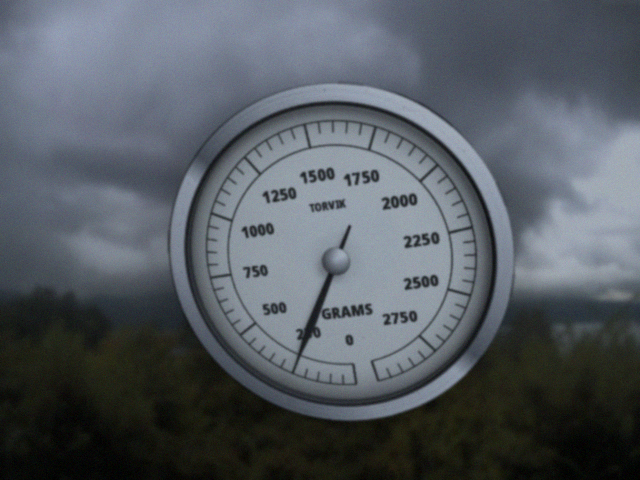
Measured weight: 250 g
